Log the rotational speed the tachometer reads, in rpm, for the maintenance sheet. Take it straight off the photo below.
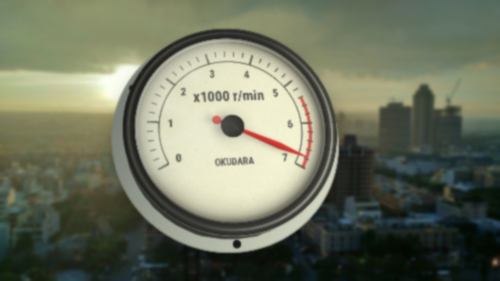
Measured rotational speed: 6800 rpm
